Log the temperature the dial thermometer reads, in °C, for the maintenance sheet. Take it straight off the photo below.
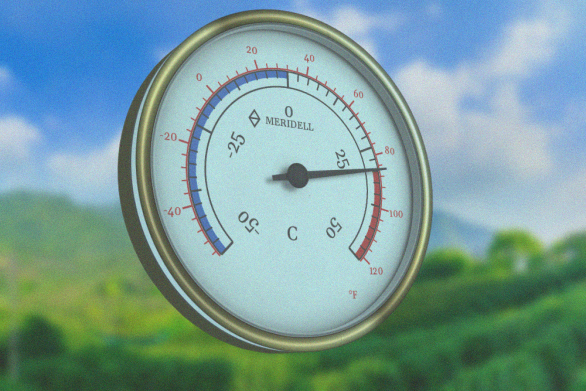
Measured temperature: 30 °C
